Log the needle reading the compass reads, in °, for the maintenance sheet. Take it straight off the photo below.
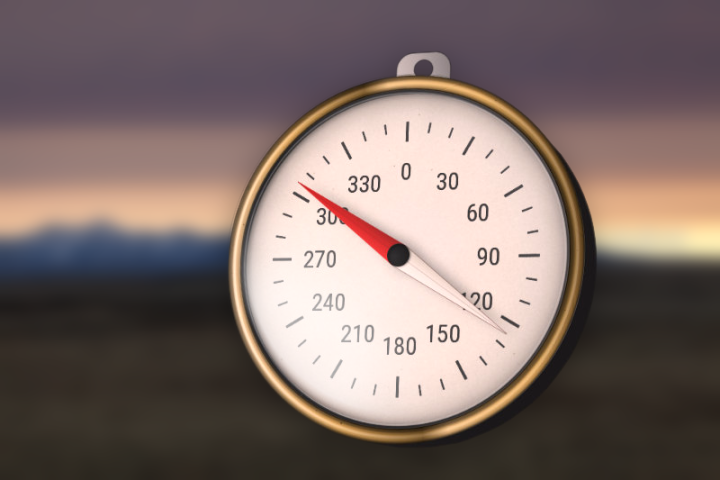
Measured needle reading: 305 °
